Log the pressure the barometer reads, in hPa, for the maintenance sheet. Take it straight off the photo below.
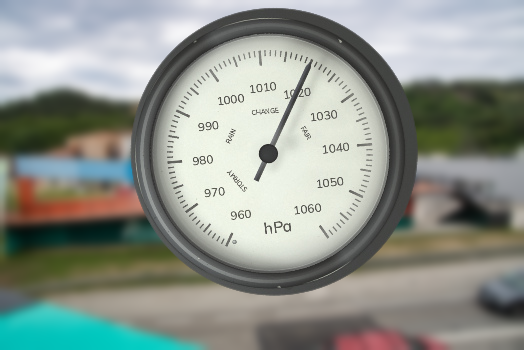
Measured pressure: 1020 hPa
